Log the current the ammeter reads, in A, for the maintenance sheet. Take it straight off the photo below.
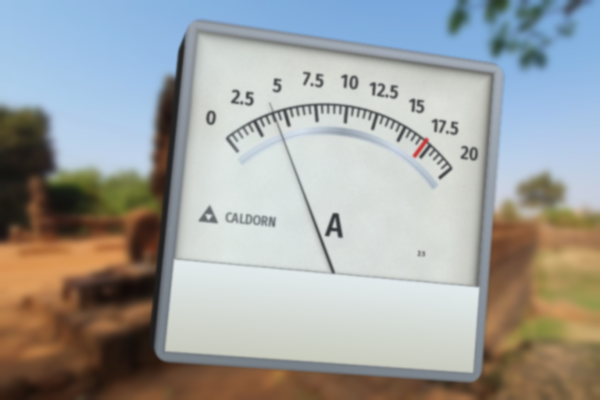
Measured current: 4 A
